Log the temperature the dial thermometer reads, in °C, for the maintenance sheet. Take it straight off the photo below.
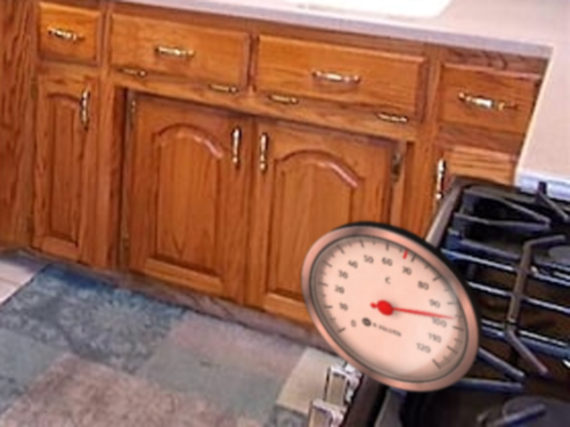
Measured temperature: 95 °C
